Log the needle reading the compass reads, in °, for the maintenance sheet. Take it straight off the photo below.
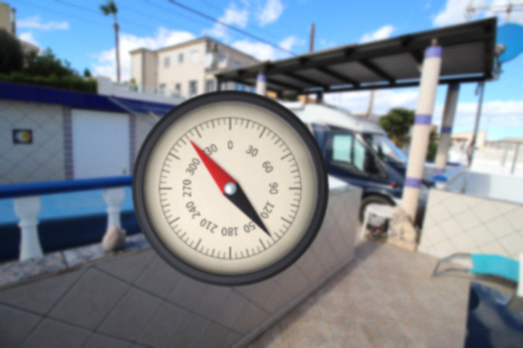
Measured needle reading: 320 °
